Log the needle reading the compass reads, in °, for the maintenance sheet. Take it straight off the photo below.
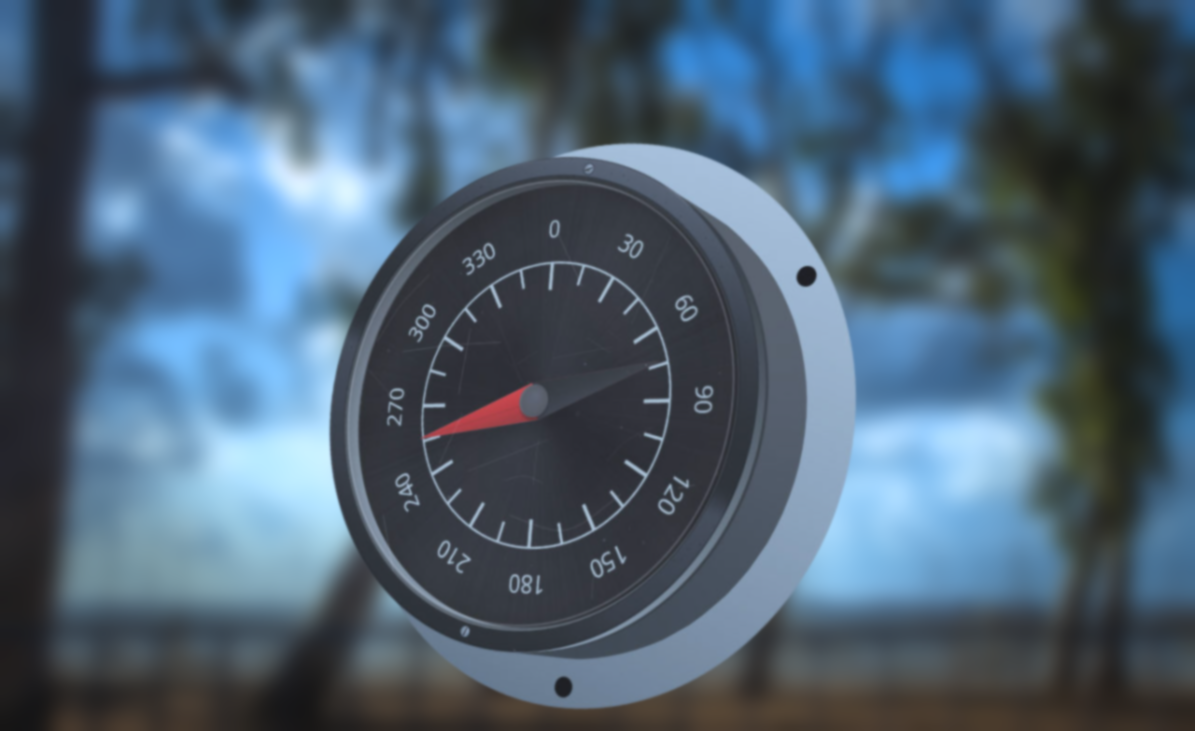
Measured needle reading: 255 °
